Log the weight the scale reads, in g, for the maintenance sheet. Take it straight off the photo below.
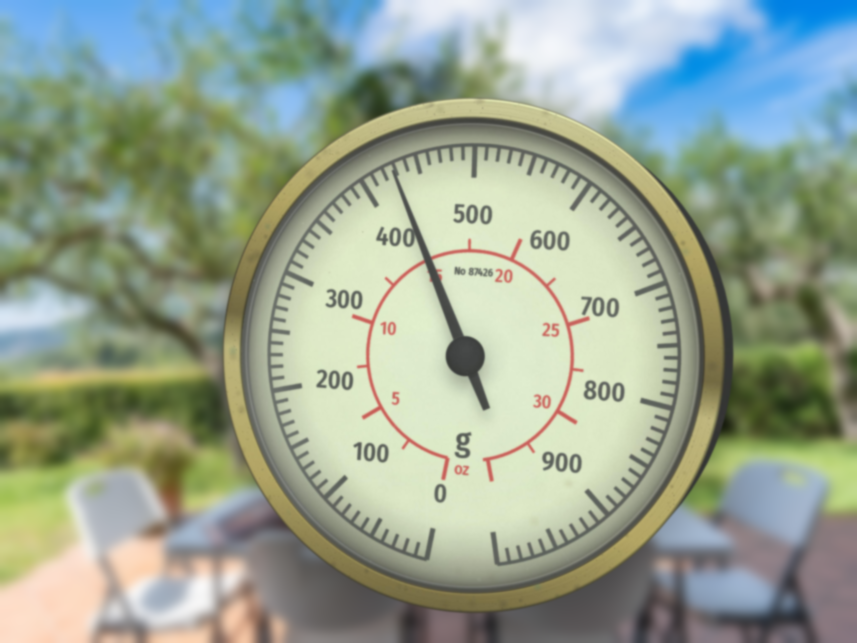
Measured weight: 430 g
